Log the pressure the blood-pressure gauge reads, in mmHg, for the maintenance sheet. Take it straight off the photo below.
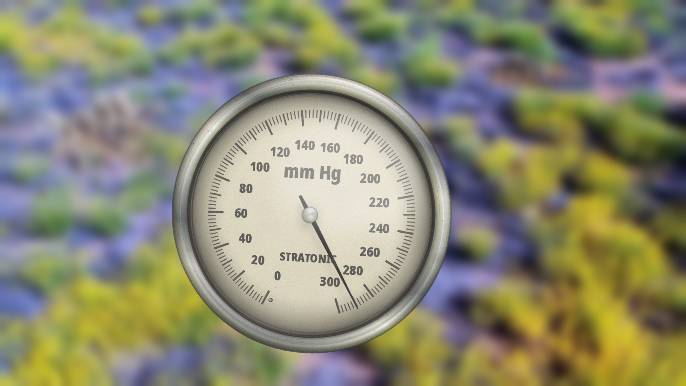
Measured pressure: 290 mmHg
